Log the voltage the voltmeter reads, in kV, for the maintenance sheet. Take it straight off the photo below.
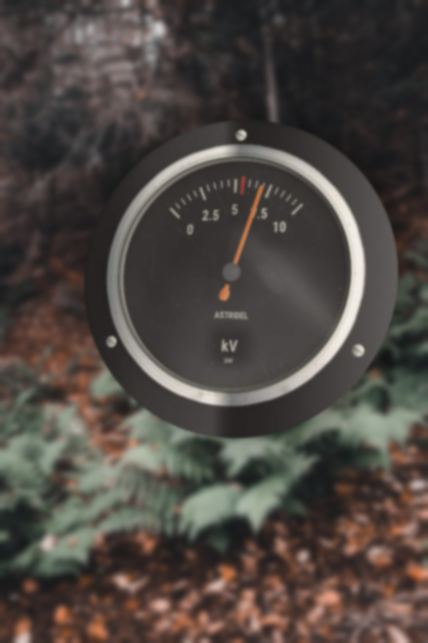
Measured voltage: 7 kV
